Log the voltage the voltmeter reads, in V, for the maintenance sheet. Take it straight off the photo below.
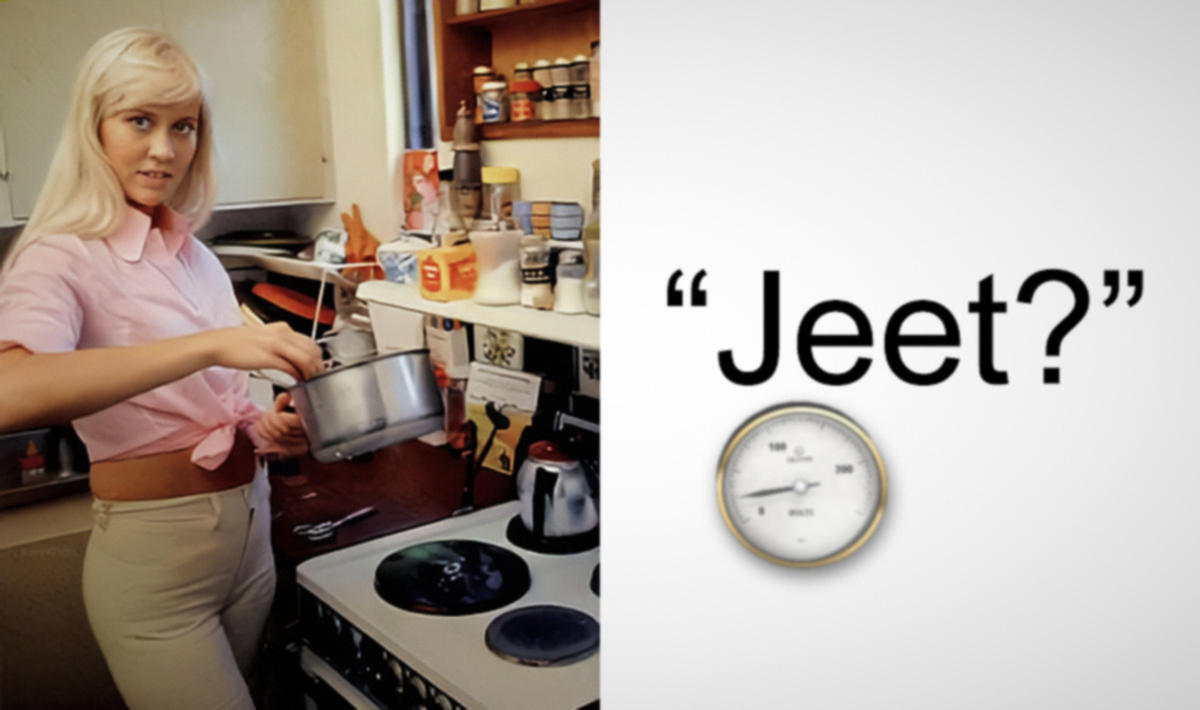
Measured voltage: 25 V
